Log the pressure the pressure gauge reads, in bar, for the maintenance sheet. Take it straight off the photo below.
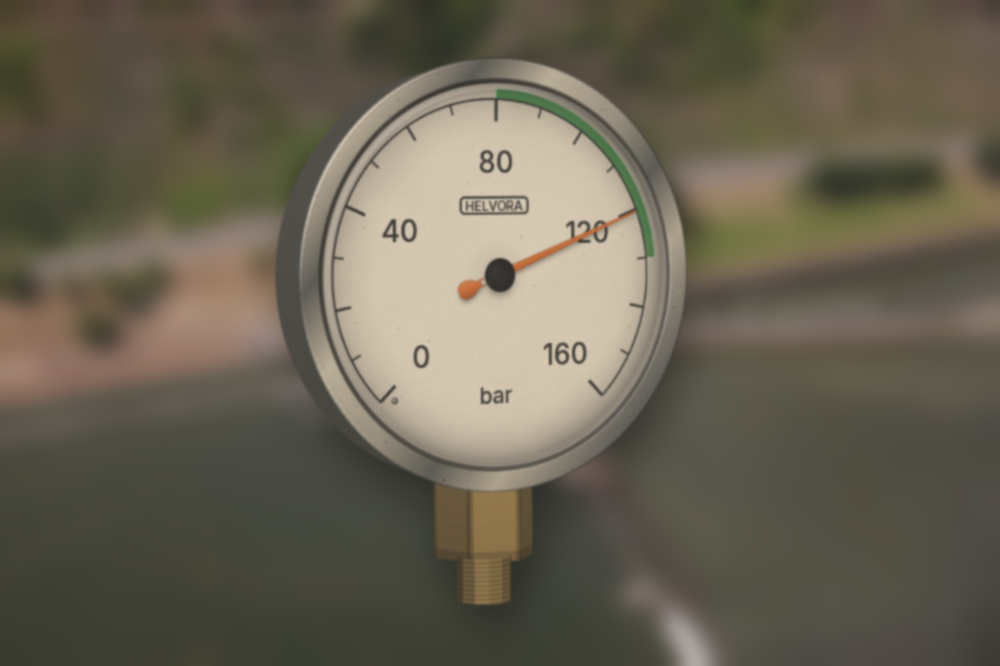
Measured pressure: 120 bar
